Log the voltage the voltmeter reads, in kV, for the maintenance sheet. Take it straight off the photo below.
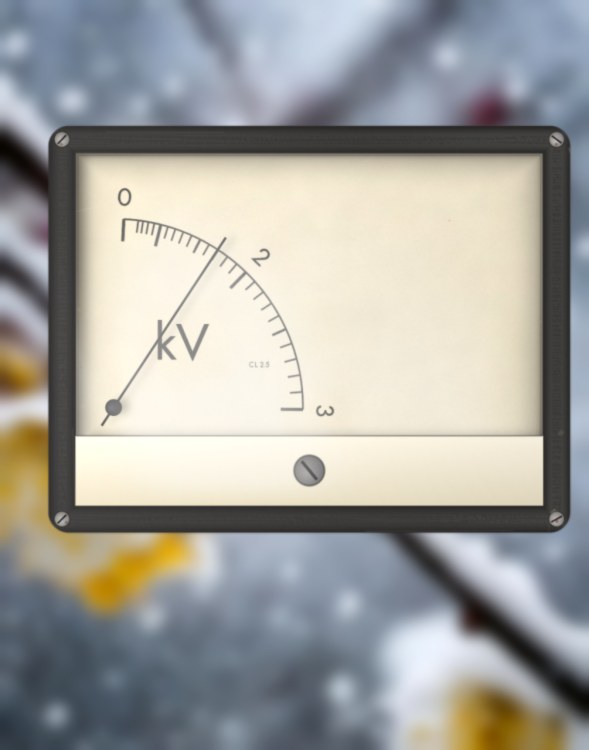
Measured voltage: 1.7 kV
